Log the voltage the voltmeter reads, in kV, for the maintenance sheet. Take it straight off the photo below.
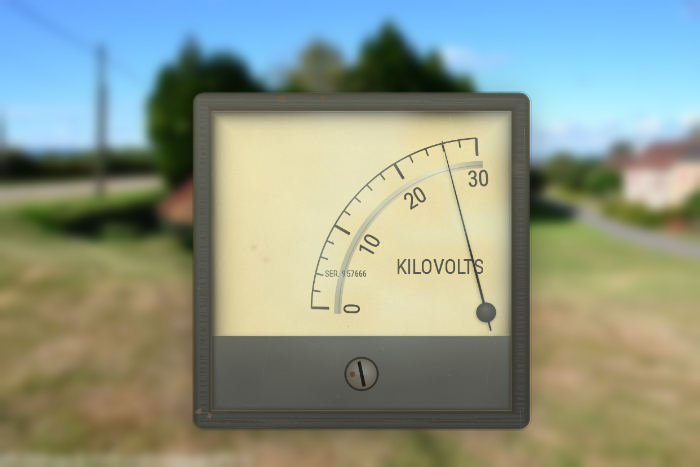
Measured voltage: 26 kV
